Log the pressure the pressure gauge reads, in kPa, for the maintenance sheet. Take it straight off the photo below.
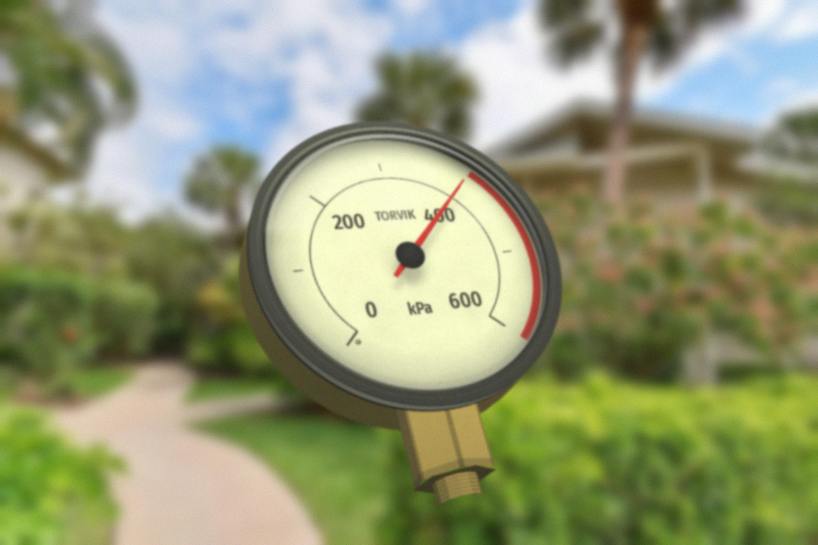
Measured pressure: 400 kPa
